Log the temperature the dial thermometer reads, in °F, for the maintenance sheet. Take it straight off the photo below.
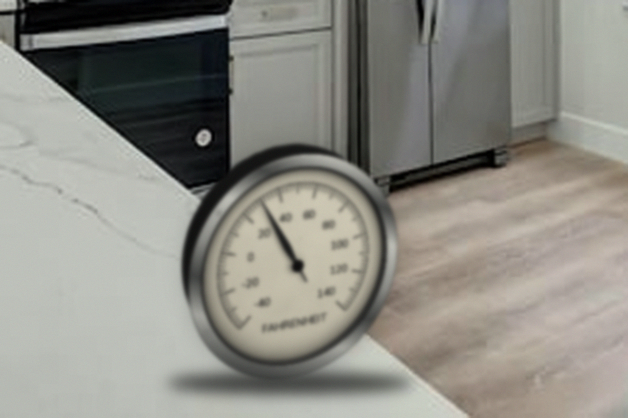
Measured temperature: 30 °F
